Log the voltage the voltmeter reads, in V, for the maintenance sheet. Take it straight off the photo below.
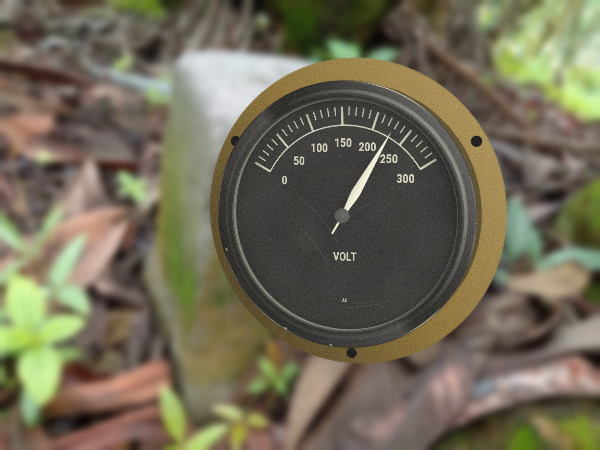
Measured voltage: 230 V
